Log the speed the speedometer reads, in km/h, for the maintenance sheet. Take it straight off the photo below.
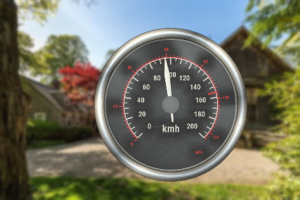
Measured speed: 95 km/h
